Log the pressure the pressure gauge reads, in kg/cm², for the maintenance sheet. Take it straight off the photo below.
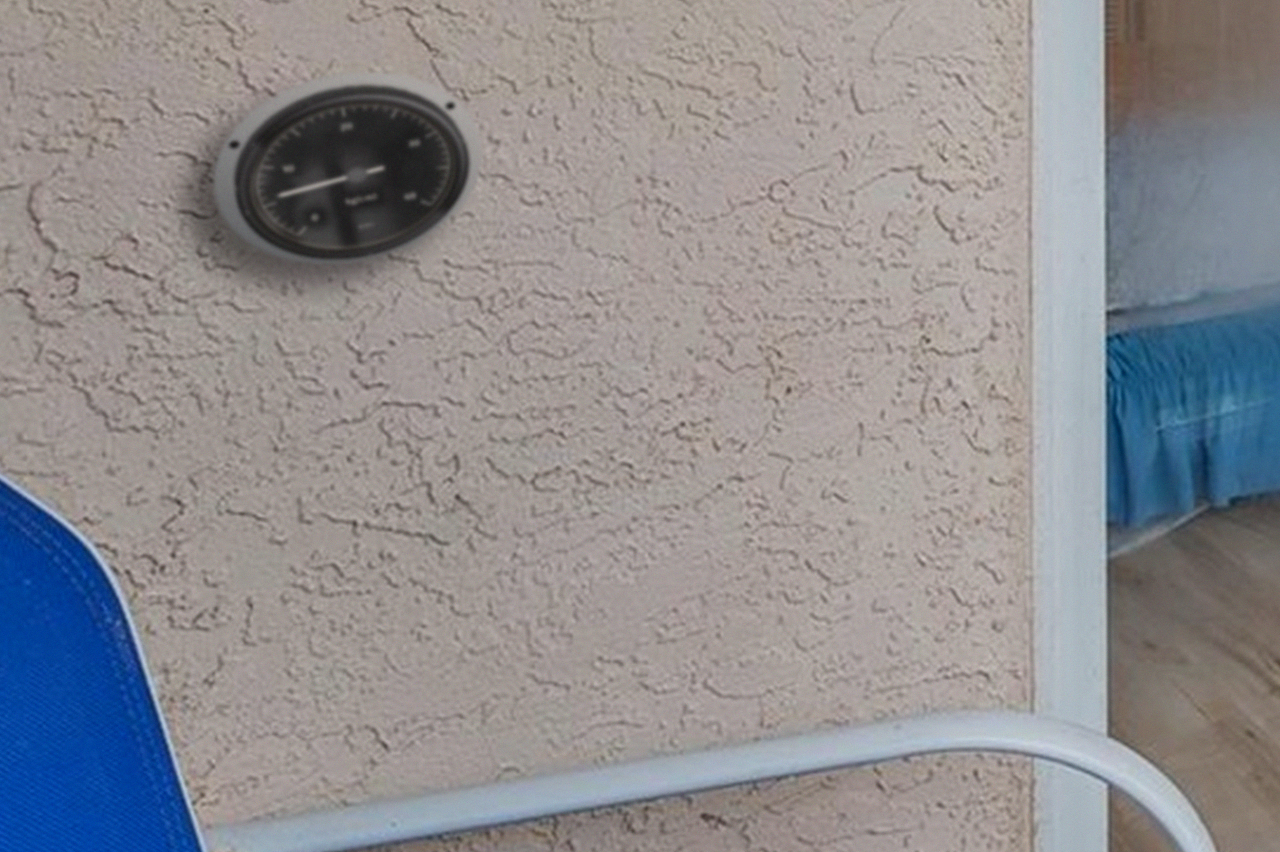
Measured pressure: 6 kg/cm²
